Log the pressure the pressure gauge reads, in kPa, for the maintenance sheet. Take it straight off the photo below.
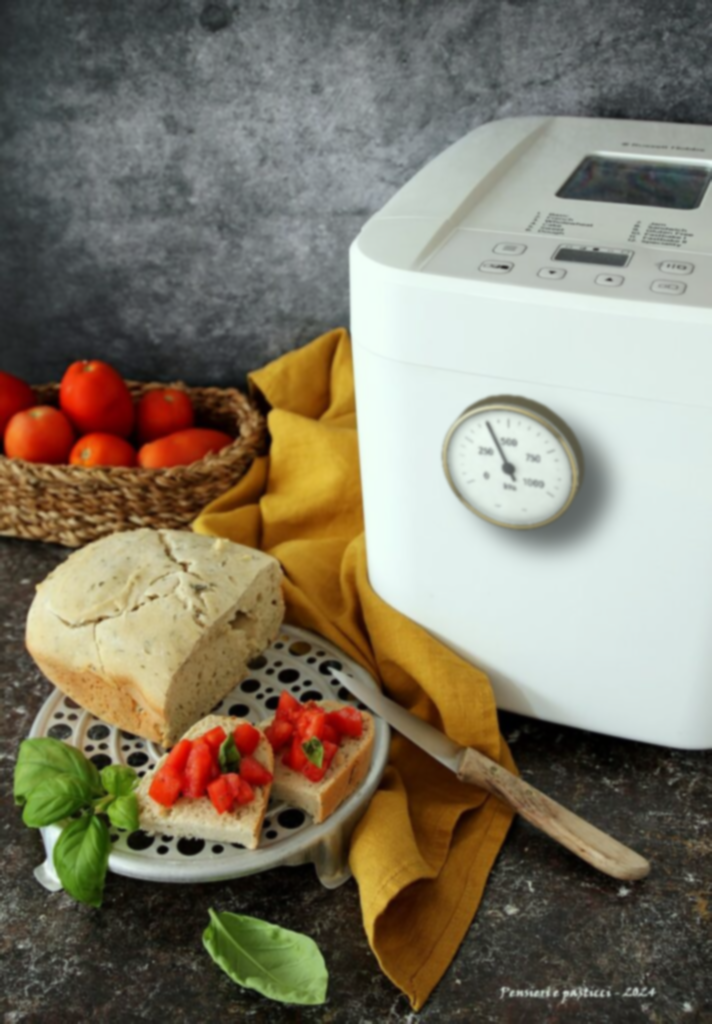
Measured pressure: 400 kPa
